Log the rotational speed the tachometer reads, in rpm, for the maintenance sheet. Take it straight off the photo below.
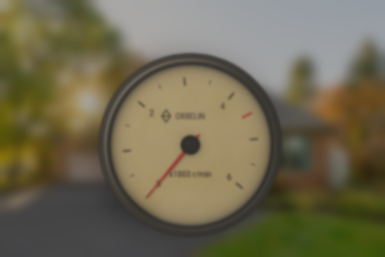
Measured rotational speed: 0 rpm
